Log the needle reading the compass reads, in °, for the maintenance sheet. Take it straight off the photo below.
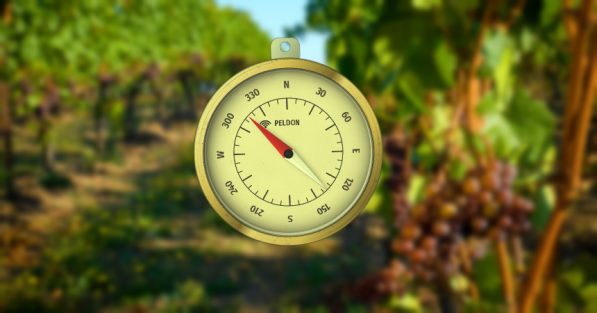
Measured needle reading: 315 °
